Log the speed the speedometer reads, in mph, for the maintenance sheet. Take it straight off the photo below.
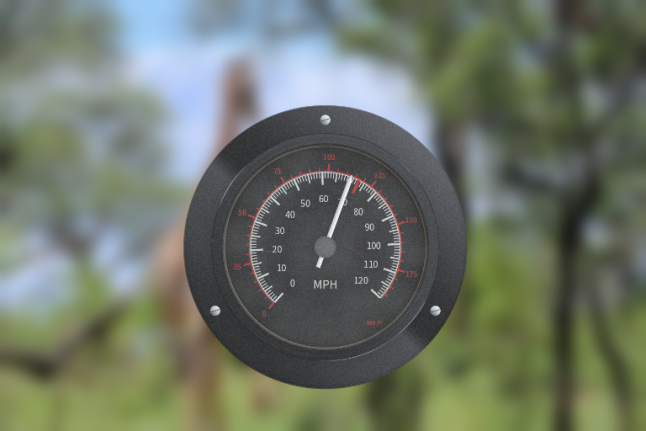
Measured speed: 70 mph
